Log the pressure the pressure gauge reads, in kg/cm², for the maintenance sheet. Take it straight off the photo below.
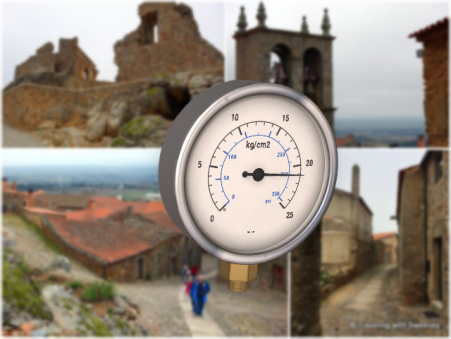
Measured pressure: 21 kg/cm²
